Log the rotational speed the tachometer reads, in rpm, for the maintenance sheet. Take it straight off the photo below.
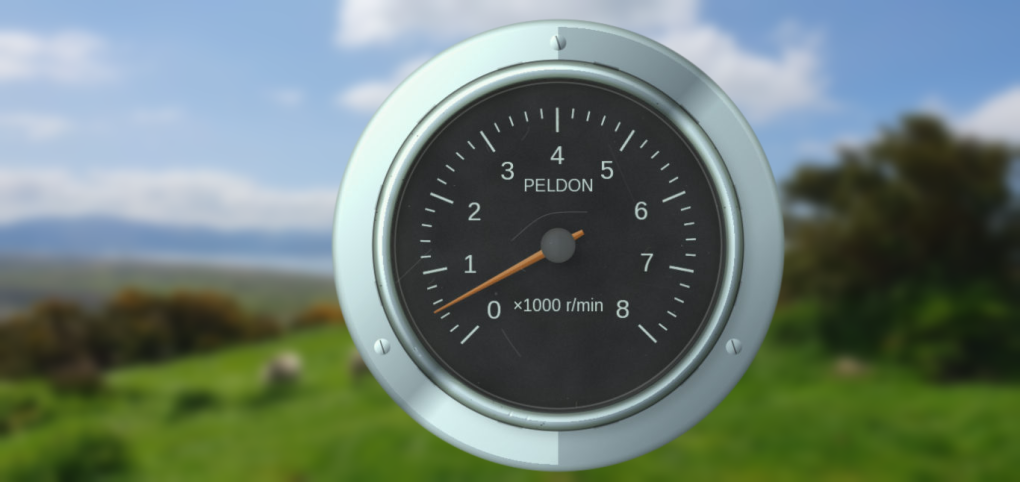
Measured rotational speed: 500 rpm
